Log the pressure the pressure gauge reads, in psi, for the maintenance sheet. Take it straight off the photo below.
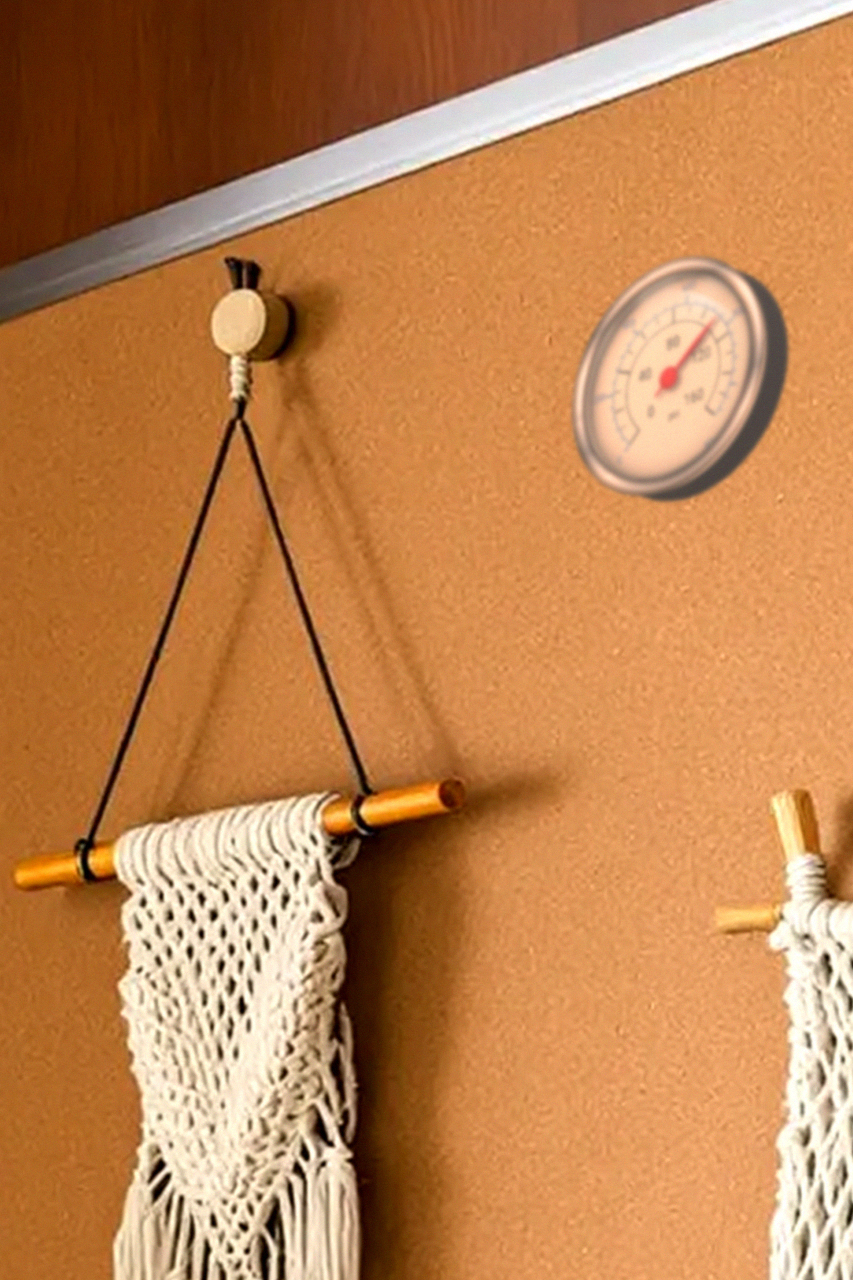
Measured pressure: 110 psi
